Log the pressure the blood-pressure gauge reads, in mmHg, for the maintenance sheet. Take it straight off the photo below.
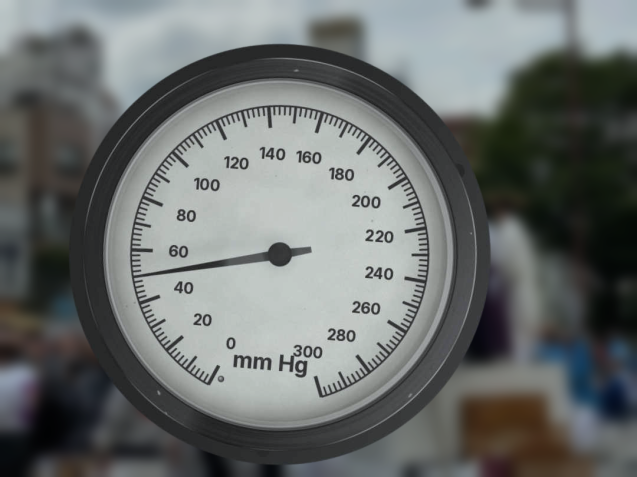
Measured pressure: 50 mmHg
